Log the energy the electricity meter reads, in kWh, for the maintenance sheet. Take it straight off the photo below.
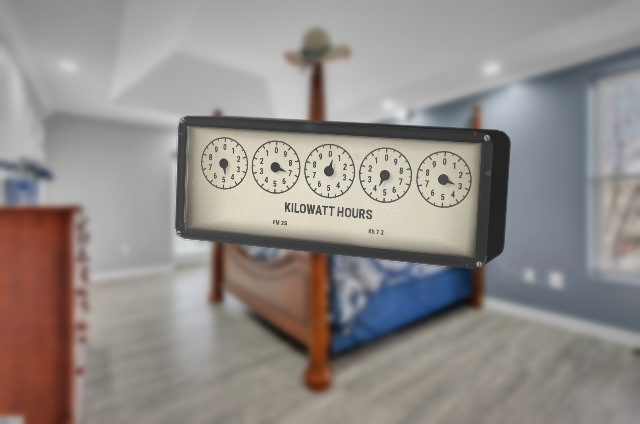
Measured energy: 47043 kWh
